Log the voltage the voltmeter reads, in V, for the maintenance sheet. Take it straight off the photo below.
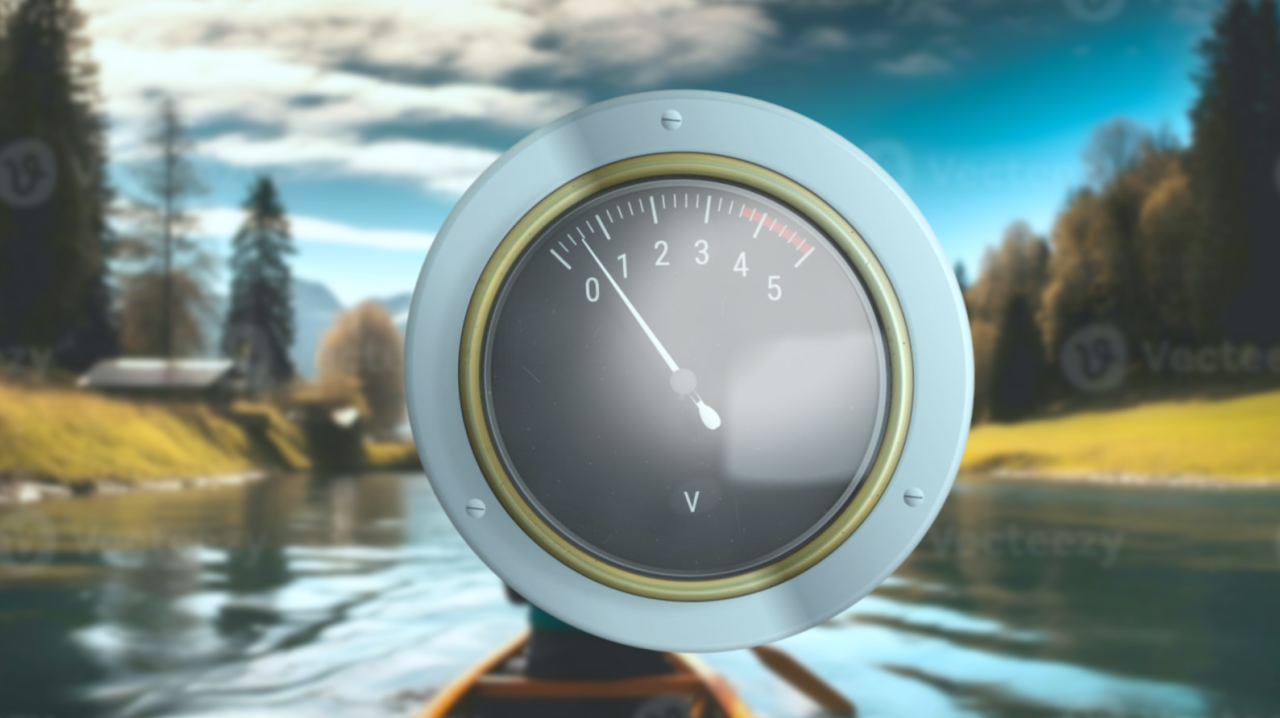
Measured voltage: 0.6 V
